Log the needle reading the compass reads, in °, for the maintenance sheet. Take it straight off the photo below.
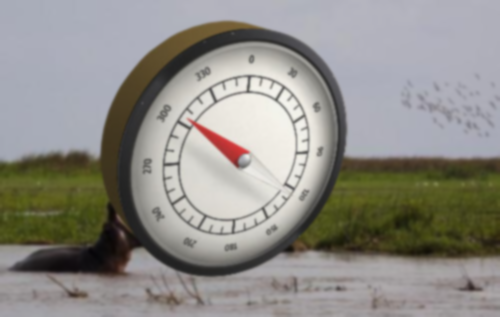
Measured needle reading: 305 °
